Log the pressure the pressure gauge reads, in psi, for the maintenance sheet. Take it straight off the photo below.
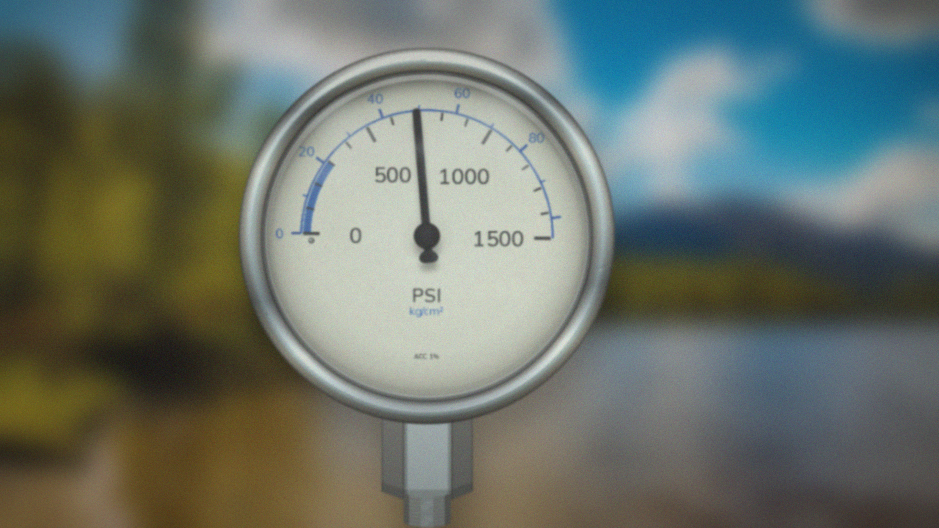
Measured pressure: 700 psi
